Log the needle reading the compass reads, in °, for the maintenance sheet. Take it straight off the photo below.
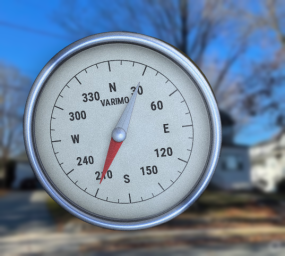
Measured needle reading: 210 °
